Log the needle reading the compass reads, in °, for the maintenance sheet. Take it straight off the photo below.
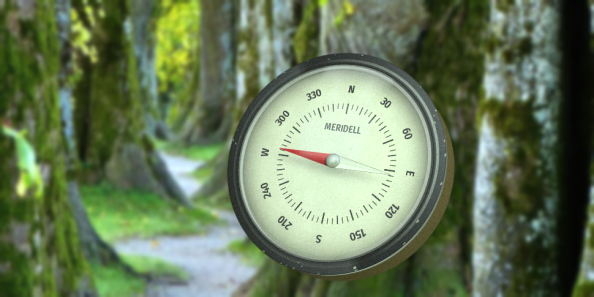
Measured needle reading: 275 °
